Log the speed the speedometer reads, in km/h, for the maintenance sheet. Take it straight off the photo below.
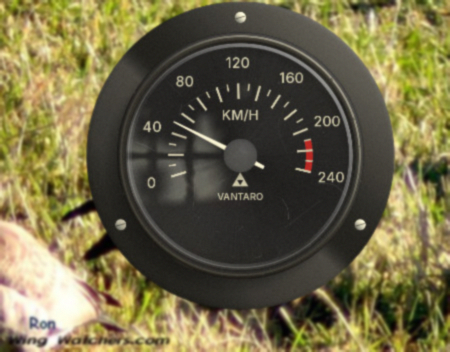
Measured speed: 50 km/h
